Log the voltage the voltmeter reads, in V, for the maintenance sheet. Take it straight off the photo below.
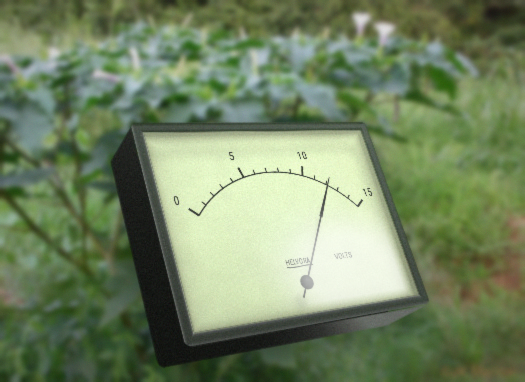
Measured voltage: 12 V
